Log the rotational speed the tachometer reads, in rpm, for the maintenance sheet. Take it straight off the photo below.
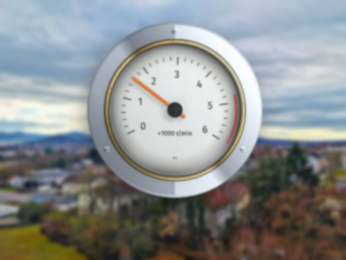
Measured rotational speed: 1600 rpm
